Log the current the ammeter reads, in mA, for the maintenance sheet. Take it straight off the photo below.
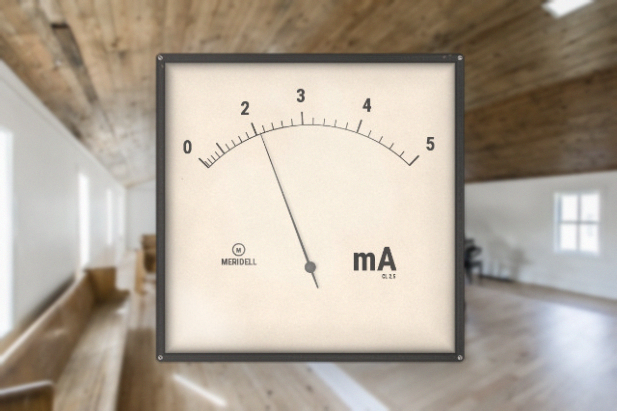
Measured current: 2.1 mA
